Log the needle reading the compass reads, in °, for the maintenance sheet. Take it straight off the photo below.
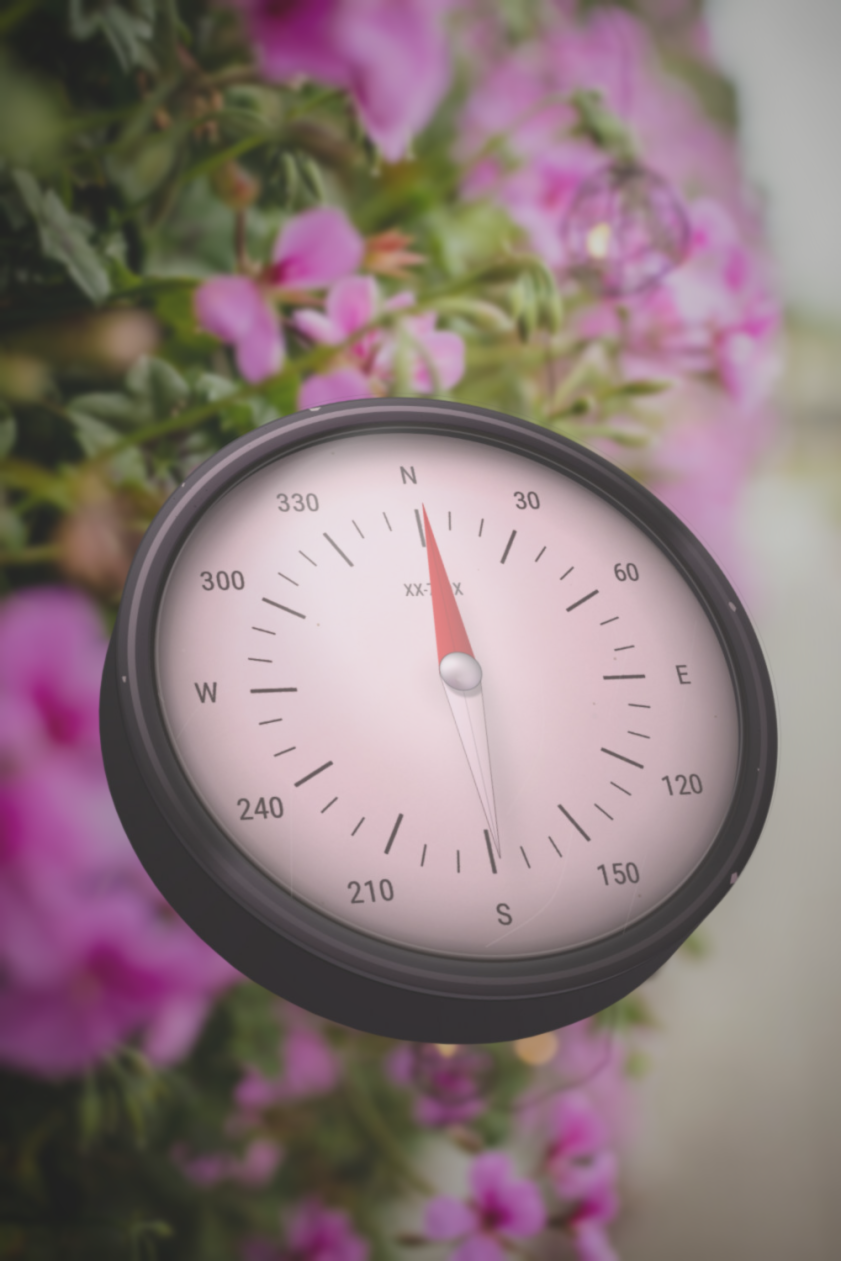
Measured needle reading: 0 °
